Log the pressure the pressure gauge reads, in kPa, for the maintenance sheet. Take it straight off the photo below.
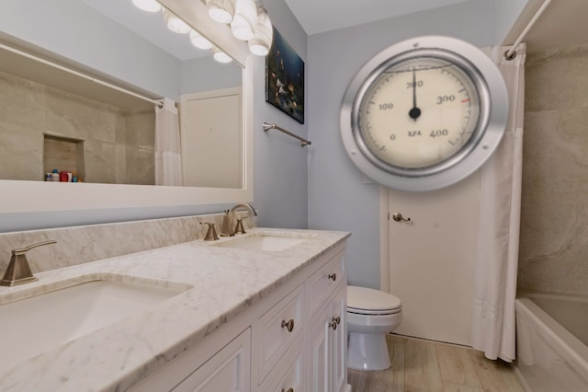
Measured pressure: 200 kPa
